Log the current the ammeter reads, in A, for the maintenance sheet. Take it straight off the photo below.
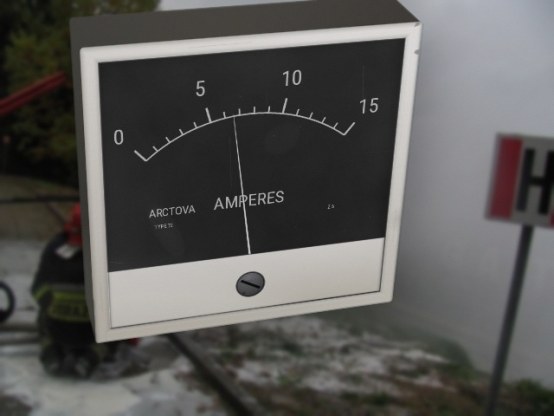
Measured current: 6.5 A
